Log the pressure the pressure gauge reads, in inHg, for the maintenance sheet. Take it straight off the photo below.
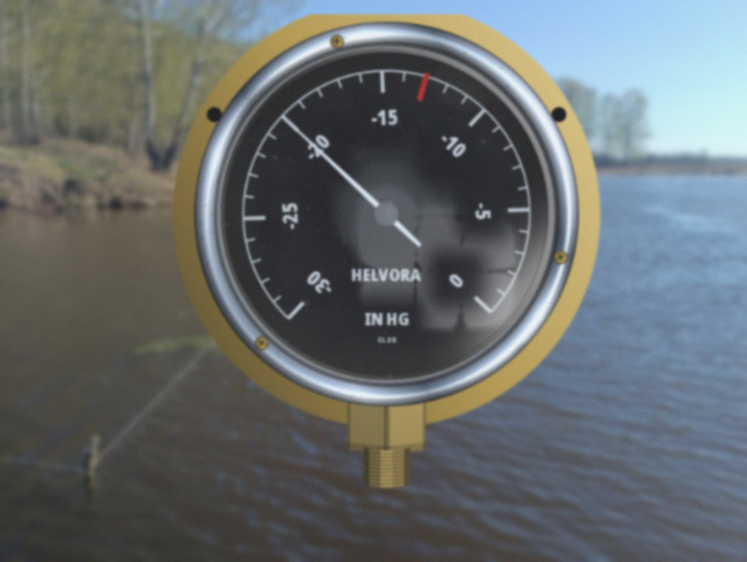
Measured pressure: -20 inHg
